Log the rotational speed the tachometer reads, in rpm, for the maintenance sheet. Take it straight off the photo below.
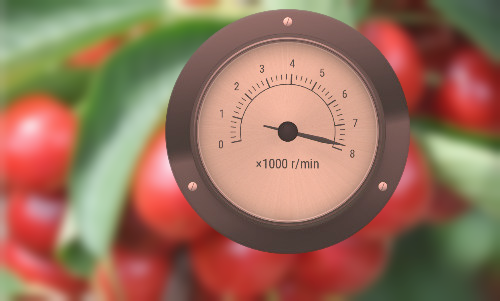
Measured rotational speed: 7800 rpm
